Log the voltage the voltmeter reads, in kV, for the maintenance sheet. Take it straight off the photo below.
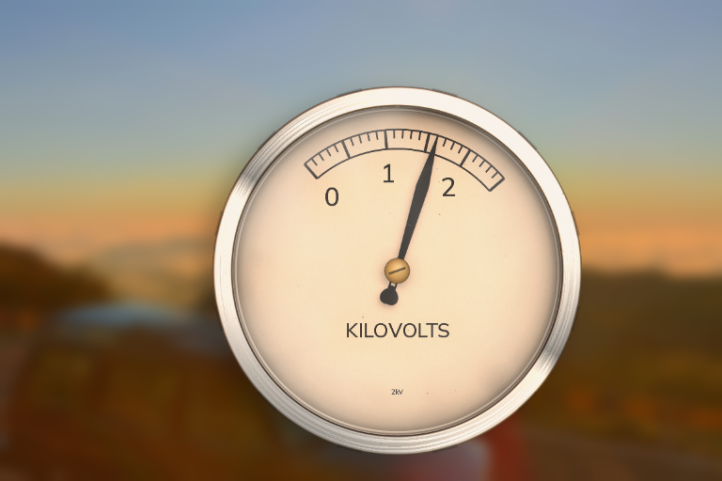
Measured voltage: 1.6 kV
